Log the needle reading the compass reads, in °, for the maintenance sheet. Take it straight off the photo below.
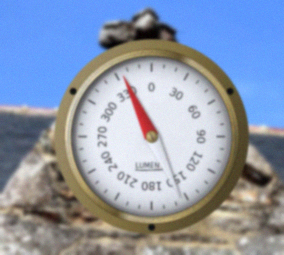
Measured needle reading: 335 °
